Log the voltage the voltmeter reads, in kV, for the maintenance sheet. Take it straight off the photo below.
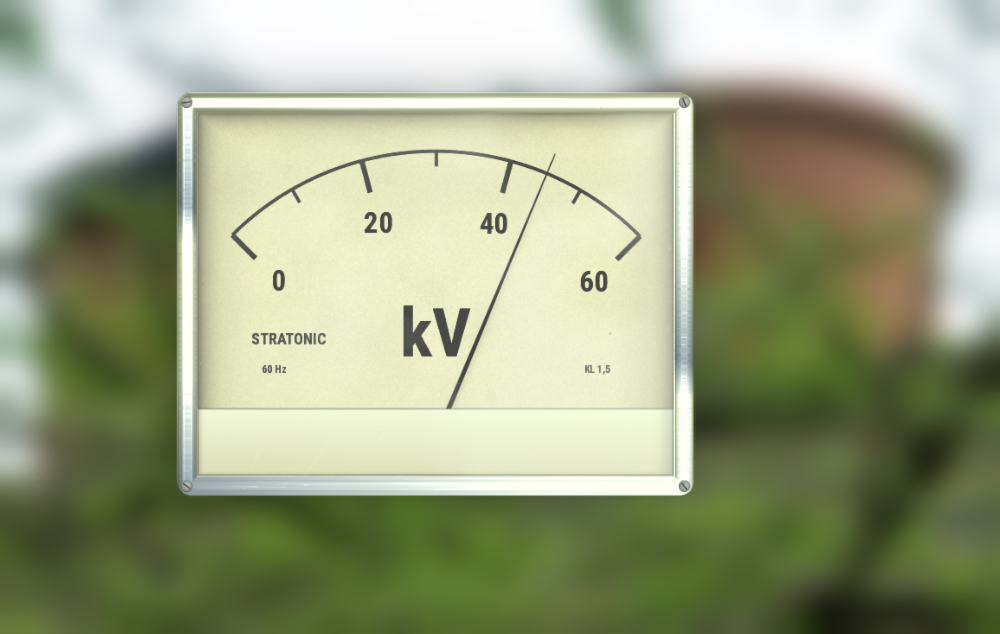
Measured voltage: 45 kV
